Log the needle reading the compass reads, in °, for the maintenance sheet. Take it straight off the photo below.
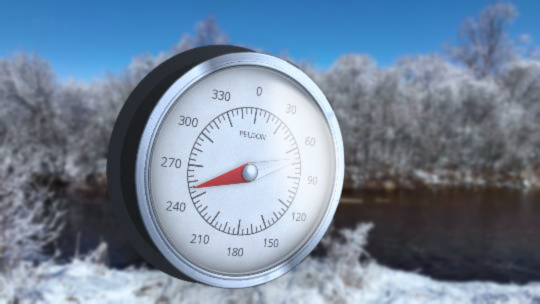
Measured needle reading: 250 °
